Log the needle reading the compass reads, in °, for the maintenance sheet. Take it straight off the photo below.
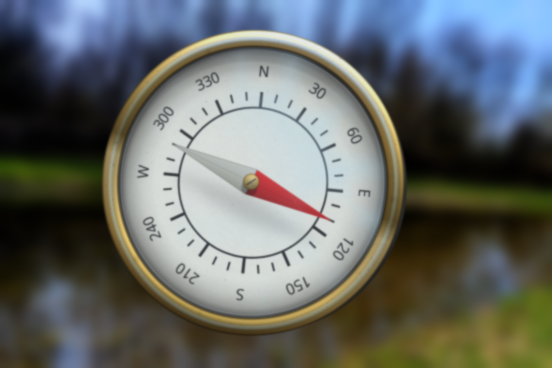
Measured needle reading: 110 °
